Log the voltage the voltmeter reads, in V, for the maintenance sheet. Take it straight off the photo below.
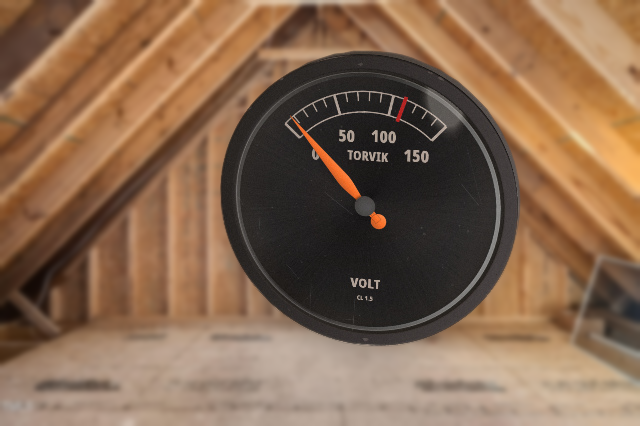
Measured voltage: 10 V
